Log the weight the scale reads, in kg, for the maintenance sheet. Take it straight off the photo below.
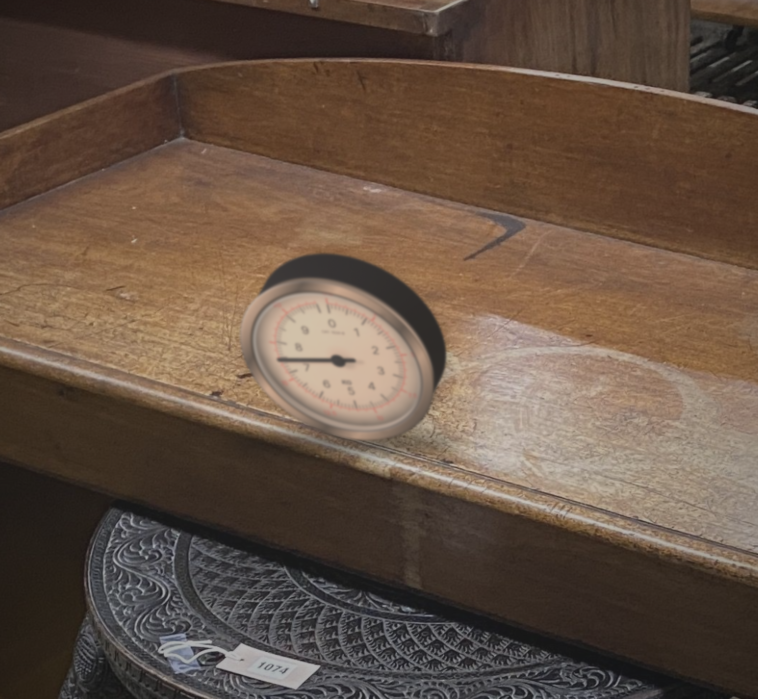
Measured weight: 7.5 kg
